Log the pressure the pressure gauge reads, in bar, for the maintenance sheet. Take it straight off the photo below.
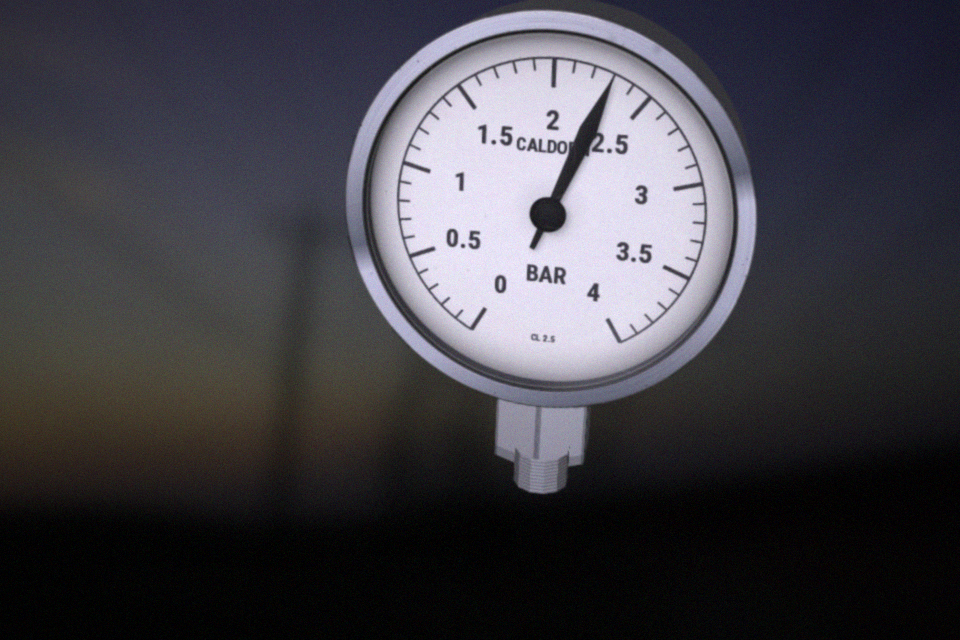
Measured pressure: 2.3 bar
